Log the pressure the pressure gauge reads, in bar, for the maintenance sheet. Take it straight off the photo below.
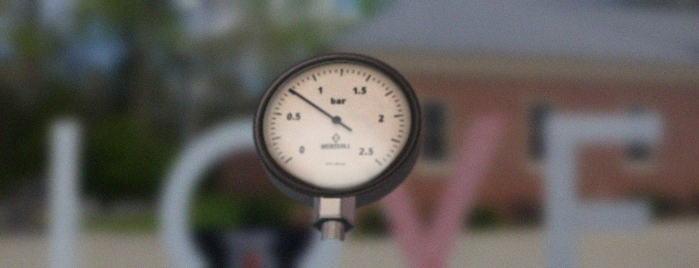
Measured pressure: 0.75 bar
